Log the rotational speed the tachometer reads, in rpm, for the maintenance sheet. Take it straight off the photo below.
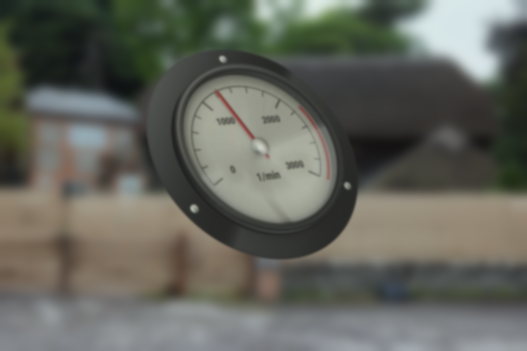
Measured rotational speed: 1200 rpm
